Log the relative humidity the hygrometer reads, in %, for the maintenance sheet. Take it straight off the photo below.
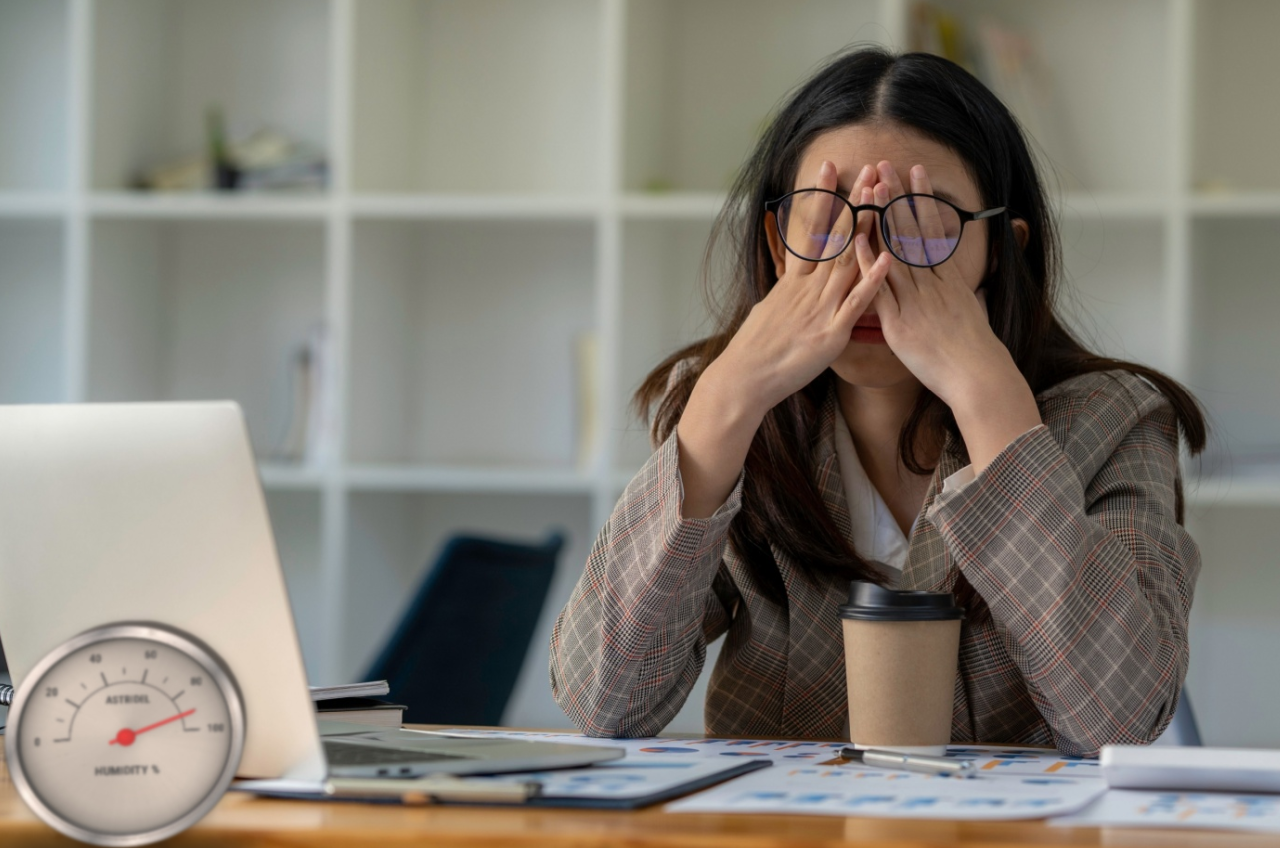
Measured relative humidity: 90 %
